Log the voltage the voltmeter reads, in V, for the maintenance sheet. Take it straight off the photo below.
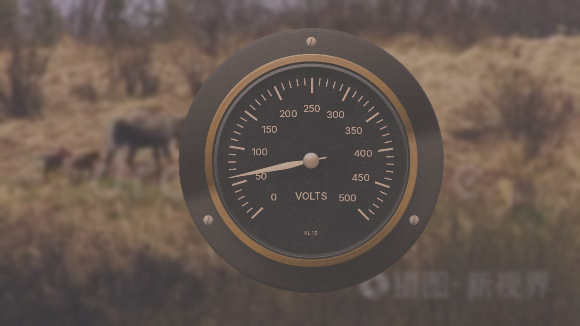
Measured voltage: 60 V
